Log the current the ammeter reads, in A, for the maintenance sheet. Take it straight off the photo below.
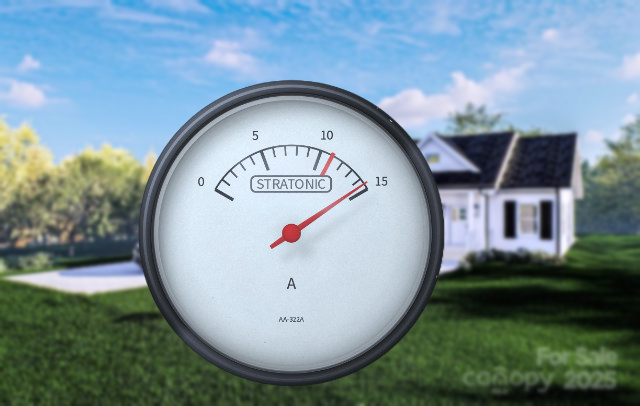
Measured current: 14.5 A
